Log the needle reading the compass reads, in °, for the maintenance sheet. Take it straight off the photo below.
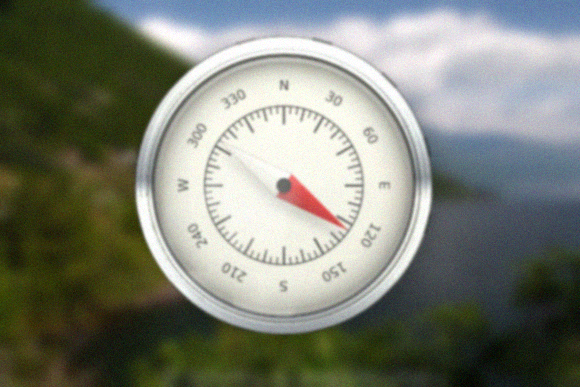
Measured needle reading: 125 °
